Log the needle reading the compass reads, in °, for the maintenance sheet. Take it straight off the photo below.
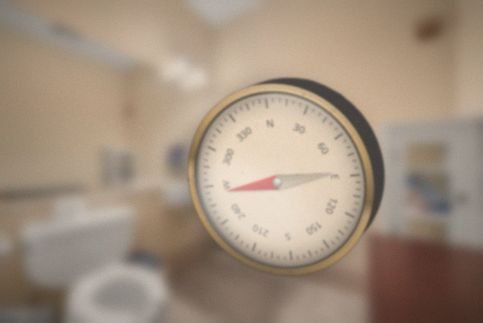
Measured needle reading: 265 °
